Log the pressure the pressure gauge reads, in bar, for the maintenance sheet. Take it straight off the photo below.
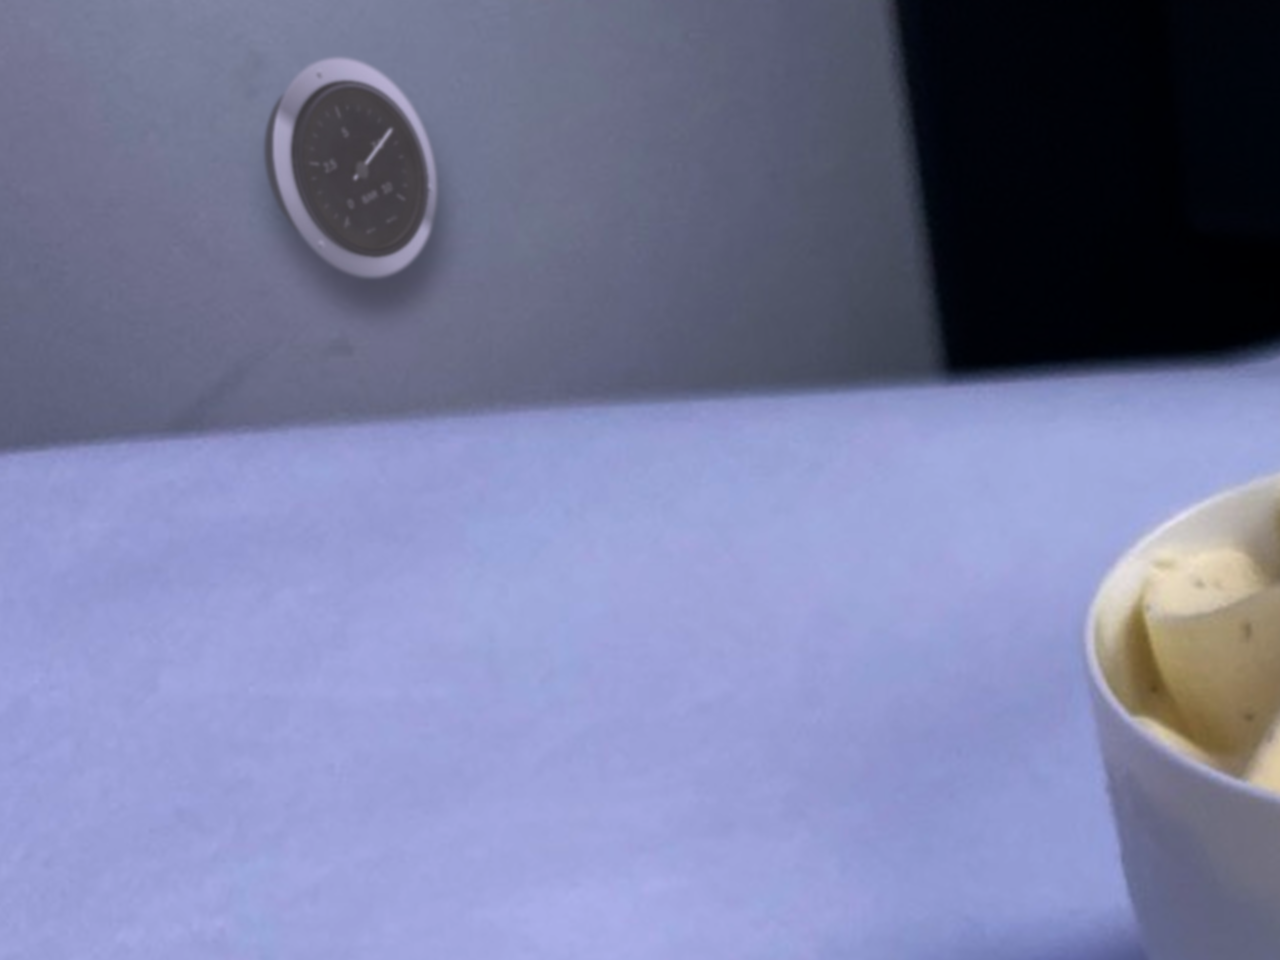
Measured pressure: 7.5 bar
